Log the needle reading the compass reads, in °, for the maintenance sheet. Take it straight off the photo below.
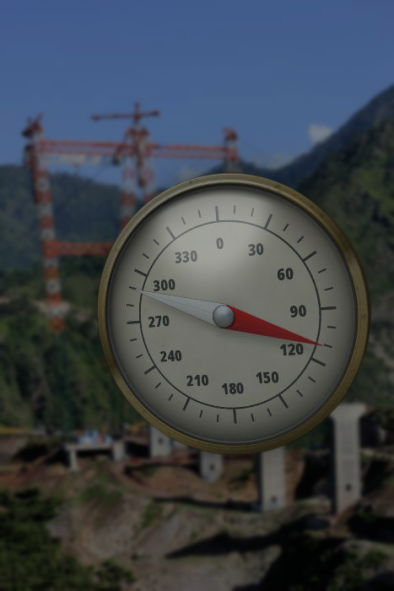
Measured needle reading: 110 °
